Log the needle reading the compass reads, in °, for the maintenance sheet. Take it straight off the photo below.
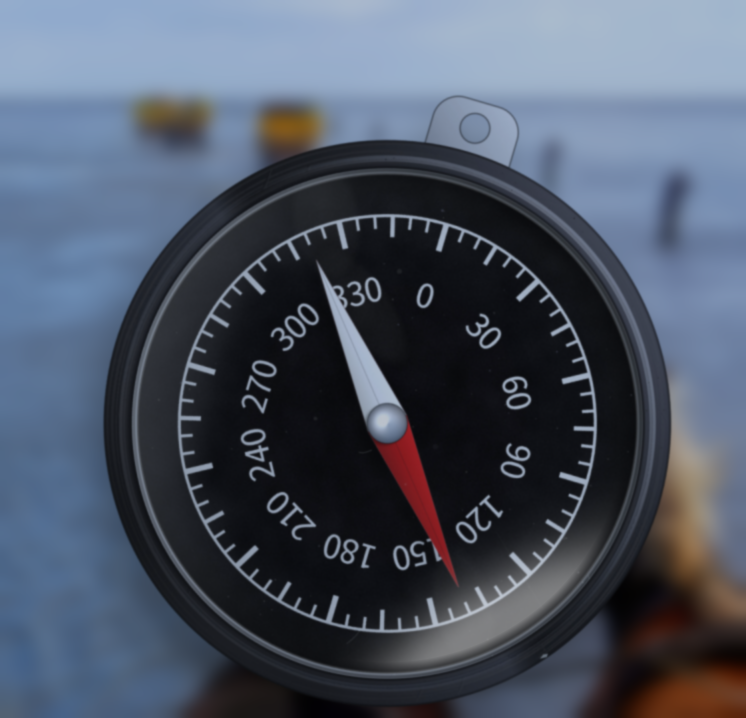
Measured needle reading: 140 °
